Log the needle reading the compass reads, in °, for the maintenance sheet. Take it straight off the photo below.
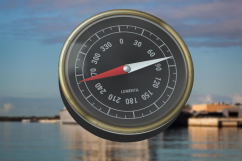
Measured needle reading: 260 °
